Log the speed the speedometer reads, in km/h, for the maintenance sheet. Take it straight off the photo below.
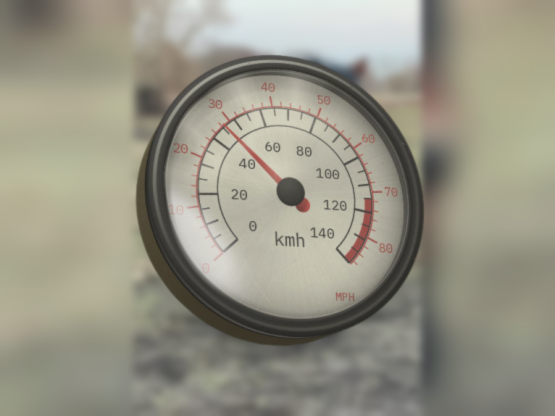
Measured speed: 45 km/h
